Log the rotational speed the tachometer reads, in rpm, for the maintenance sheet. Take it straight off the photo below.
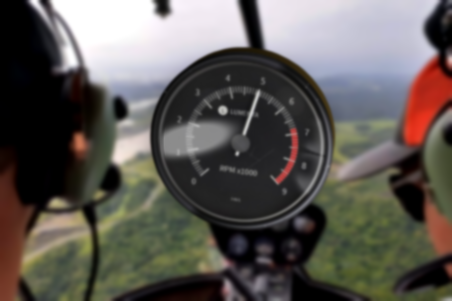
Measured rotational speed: 5000 rpm
